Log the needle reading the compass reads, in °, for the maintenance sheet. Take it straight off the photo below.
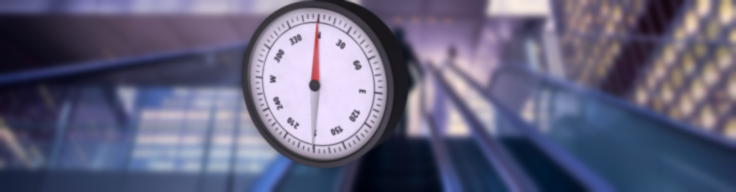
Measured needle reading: 0 °
